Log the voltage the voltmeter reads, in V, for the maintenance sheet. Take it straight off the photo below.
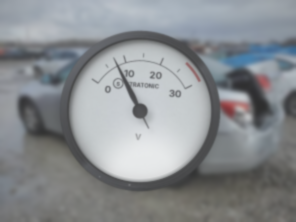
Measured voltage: 7.5 V
